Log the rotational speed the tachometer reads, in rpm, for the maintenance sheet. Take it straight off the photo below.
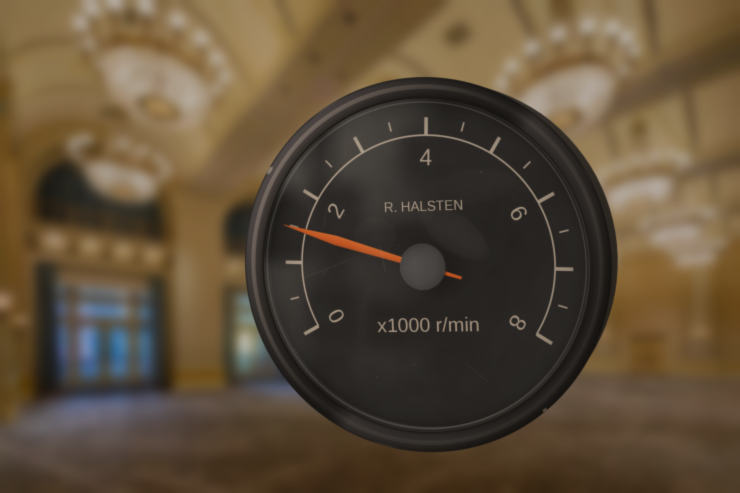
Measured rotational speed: 1500 rpm
